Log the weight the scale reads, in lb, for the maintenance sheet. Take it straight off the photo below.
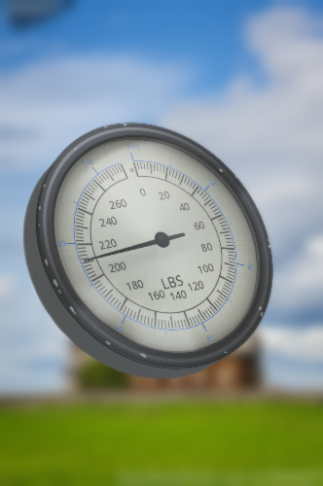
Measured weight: 210 lb
